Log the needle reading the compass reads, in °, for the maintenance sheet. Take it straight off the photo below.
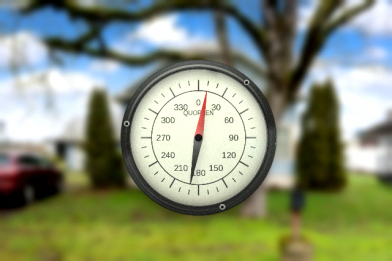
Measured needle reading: 10 °
